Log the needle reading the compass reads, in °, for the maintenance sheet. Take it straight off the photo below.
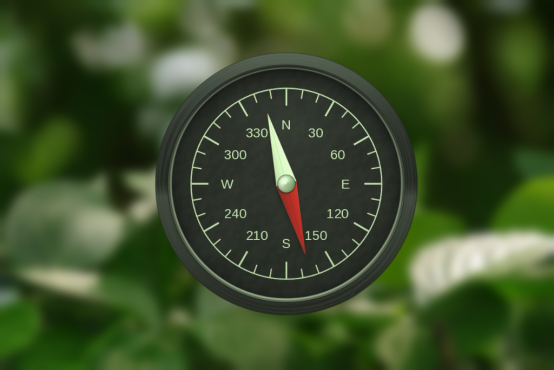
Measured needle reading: 165 °
